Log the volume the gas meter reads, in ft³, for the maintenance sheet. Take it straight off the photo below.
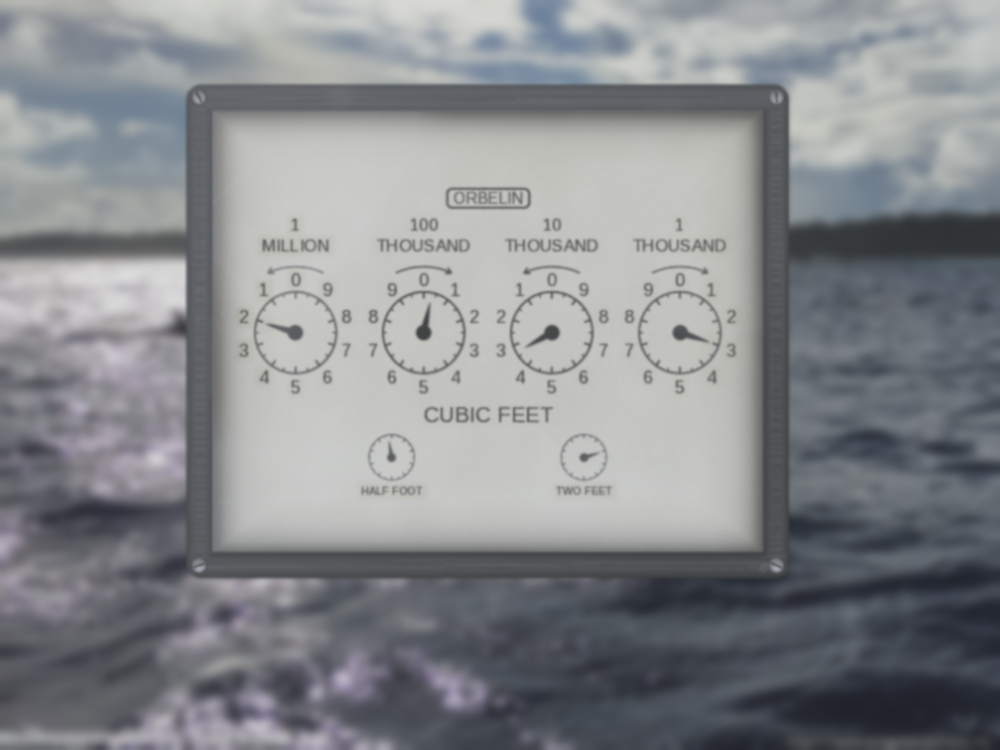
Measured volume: 203300 ft³
